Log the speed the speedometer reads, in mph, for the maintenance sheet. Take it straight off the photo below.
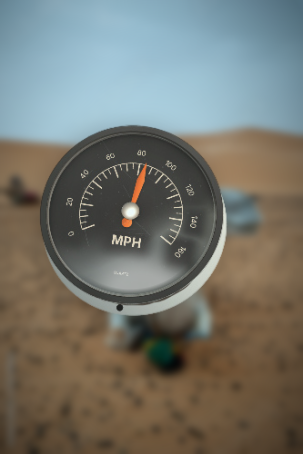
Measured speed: 85 mph
